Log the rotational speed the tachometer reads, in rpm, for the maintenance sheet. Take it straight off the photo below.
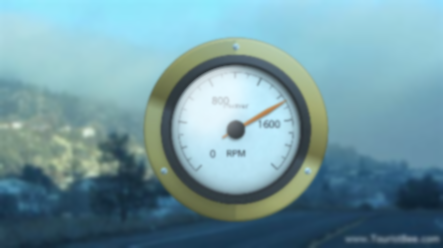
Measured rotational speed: 1450 rpm
